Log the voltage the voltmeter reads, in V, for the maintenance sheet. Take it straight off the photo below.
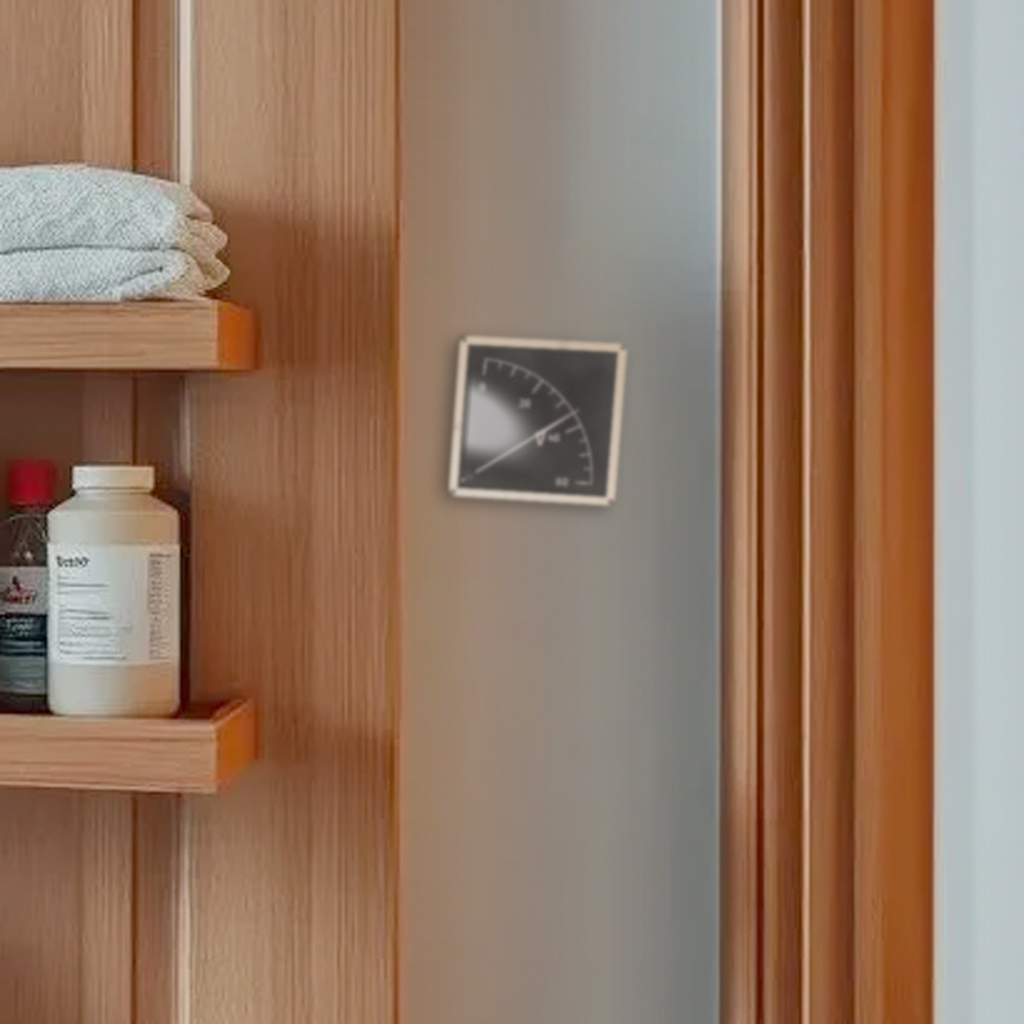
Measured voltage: 35 V
